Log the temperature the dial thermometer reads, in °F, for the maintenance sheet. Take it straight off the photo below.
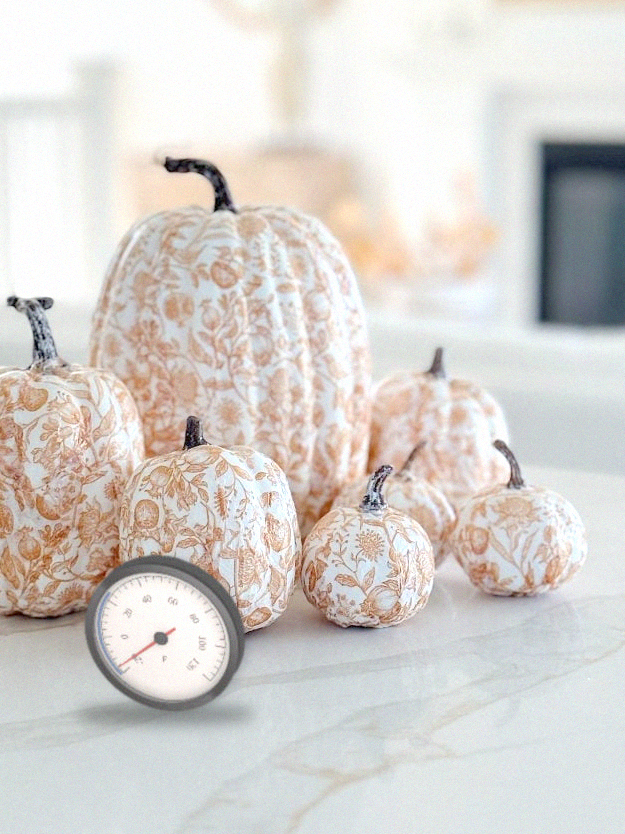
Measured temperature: -16 °F
